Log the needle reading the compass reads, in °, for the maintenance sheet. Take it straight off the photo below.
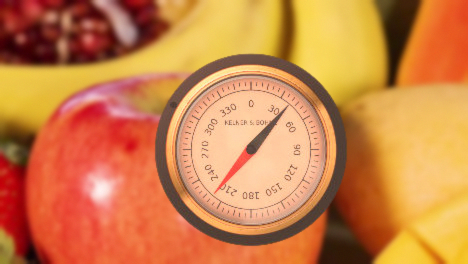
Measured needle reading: 220 °
